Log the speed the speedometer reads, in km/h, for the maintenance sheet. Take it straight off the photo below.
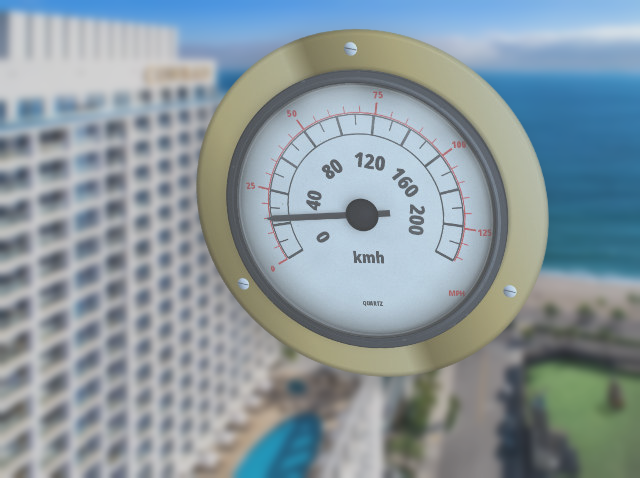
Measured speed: 25 km/h
